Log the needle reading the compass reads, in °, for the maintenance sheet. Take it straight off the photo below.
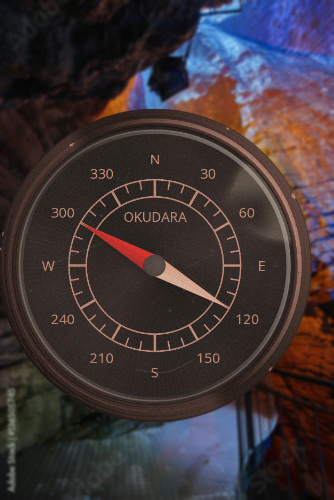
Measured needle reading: 300 °
